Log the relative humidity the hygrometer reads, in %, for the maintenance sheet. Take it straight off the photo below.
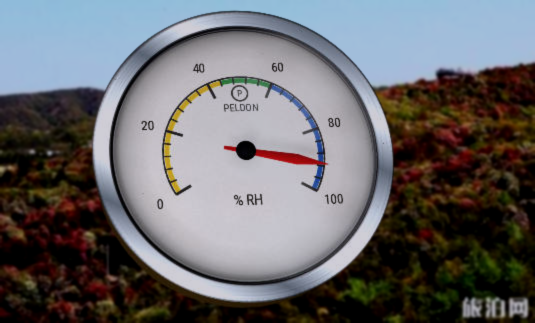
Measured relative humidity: 92 %
